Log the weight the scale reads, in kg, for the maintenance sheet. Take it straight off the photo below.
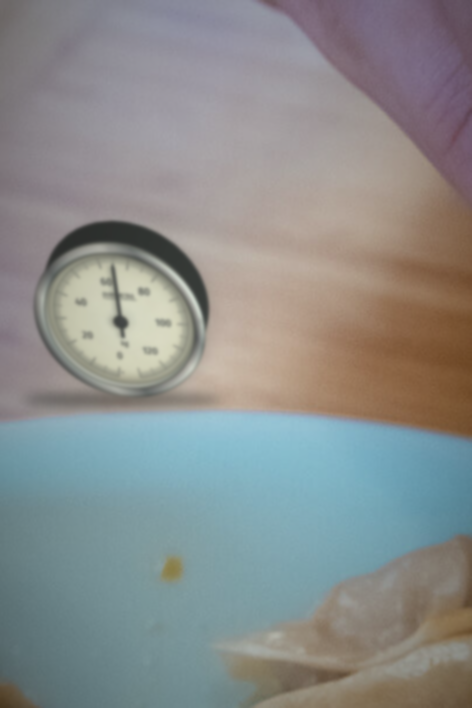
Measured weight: 65 kg
